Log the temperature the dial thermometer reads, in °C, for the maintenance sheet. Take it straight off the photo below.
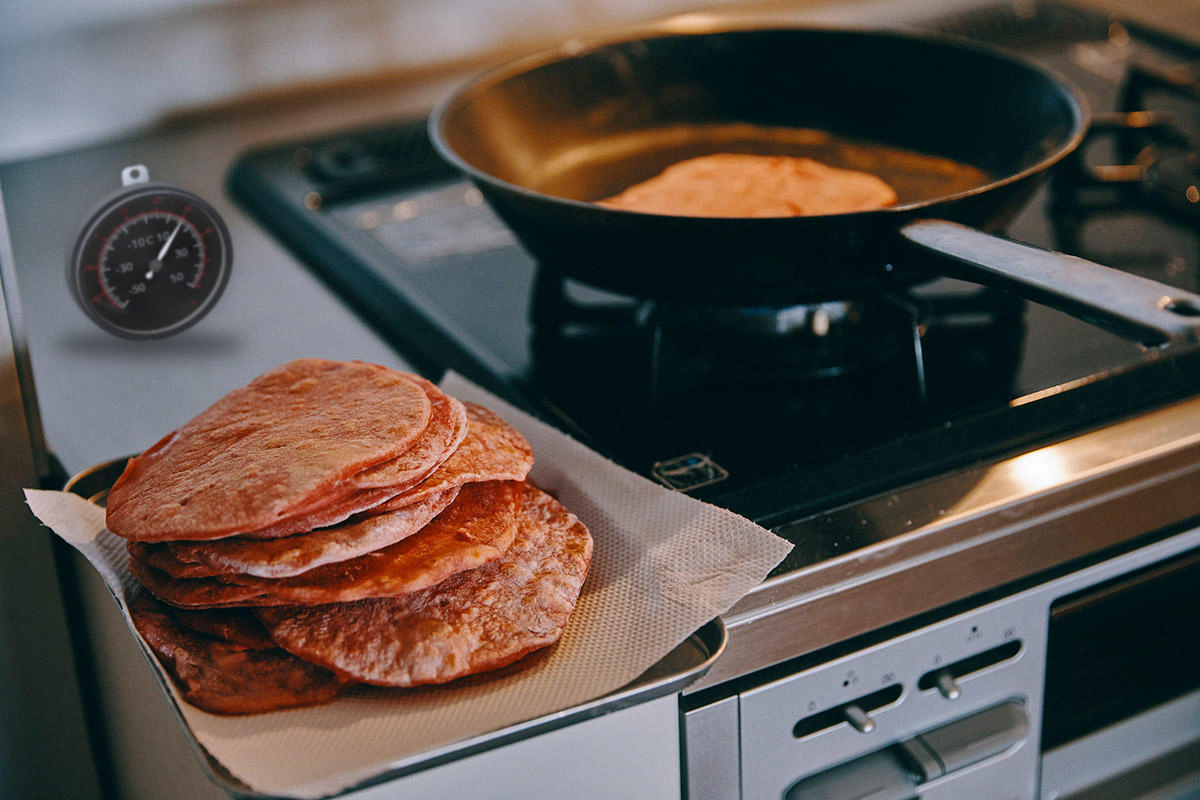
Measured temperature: 15 °C
